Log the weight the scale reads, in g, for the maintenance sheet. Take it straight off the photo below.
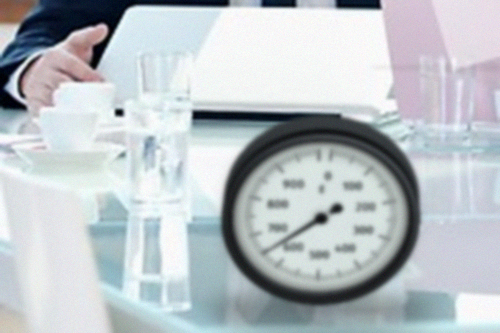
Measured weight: 650 g
